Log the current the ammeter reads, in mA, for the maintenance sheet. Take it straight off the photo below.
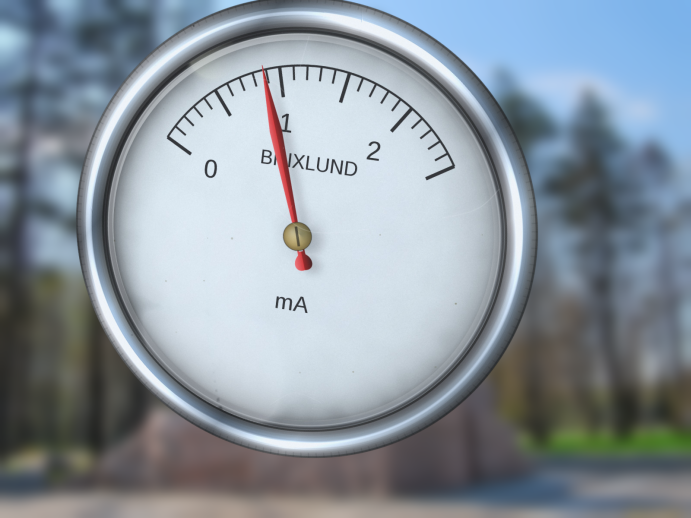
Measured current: 0.9 mA
